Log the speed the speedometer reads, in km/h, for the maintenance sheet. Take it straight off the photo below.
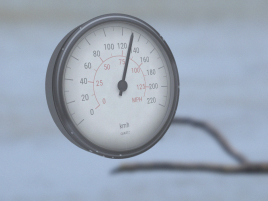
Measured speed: 130 km/h
